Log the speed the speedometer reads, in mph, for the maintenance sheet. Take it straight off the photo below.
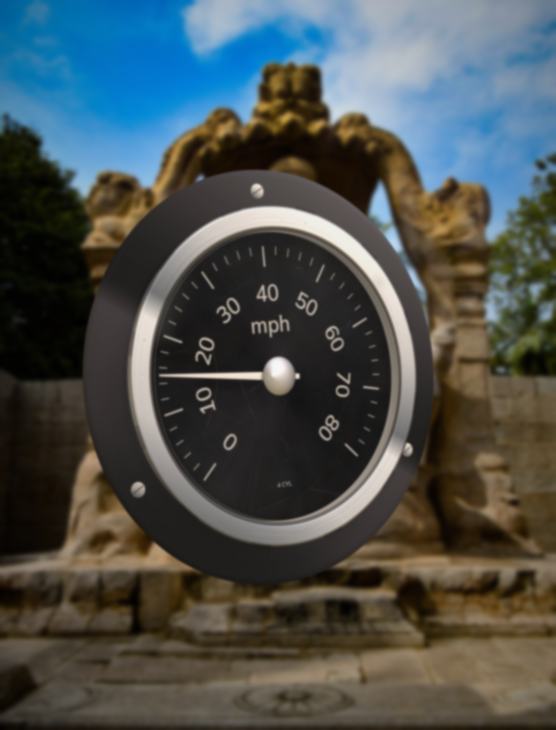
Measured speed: 15 mph
